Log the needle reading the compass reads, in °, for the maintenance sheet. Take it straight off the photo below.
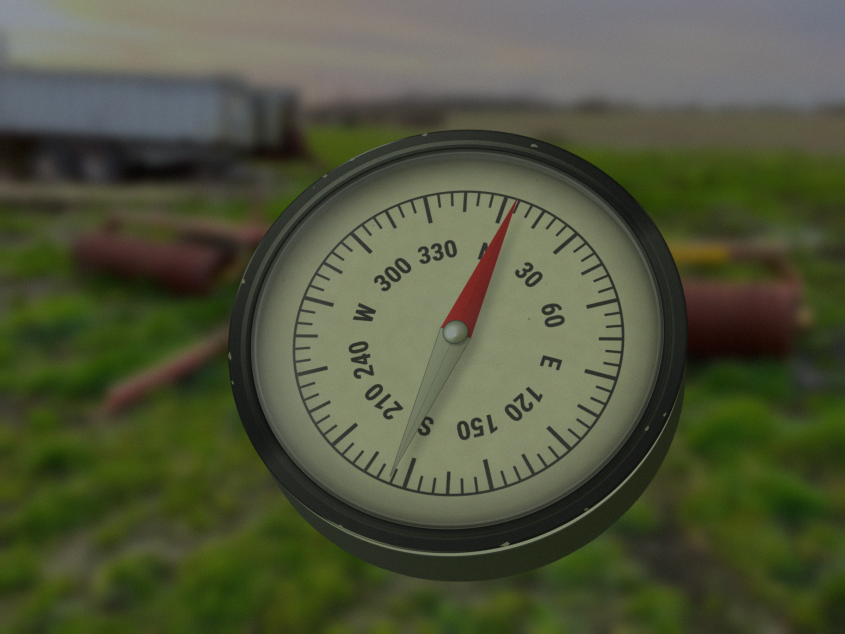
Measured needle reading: 5 °
